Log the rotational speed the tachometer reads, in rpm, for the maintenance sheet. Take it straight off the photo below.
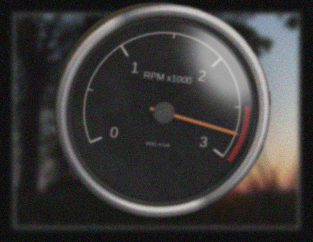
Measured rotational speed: 2750 rpm
